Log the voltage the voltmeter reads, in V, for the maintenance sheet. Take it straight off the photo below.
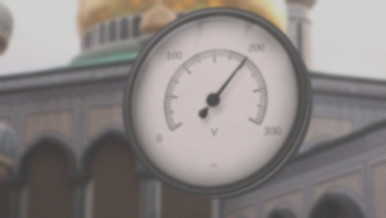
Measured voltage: 200 V
